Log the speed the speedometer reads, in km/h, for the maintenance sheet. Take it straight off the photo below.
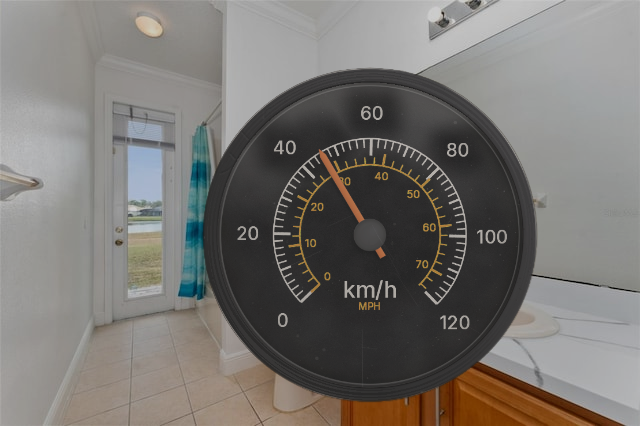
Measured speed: 46 km/h
